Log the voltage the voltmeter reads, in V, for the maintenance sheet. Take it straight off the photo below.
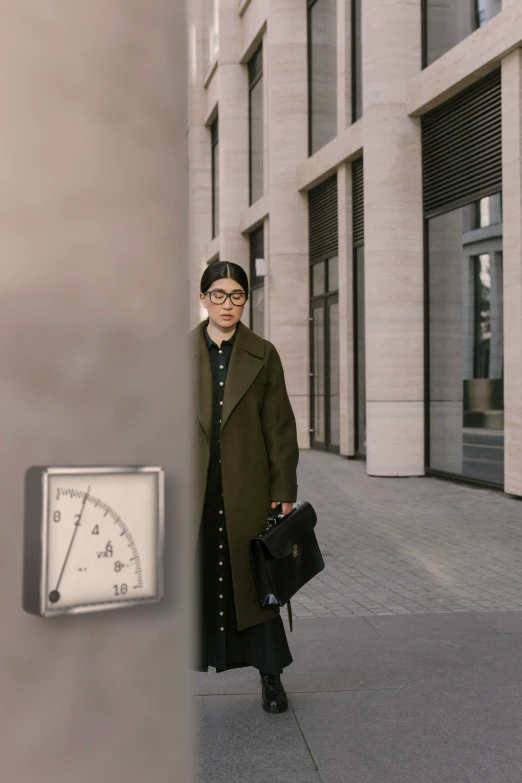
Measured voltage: 2 V
